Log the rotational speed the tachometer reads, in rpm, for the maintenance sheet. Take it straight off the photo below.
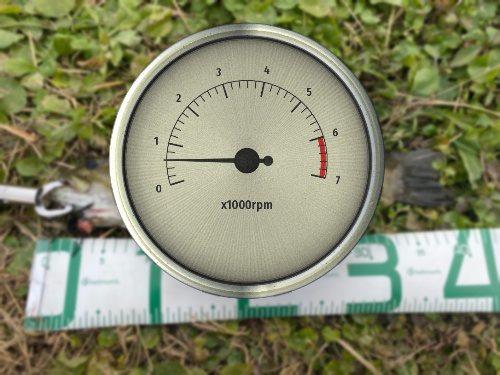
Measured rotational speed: 600 rpm
